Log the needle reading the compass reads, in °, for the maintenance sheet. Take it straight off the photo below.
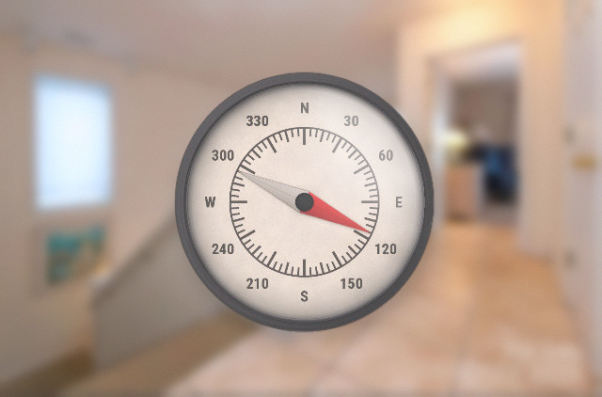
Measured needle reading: 115 °
